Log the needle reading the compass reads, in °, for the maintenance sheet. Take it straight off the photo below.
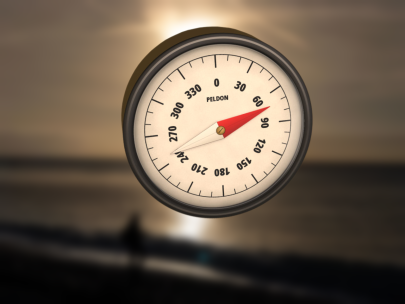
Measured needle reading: 70 °
